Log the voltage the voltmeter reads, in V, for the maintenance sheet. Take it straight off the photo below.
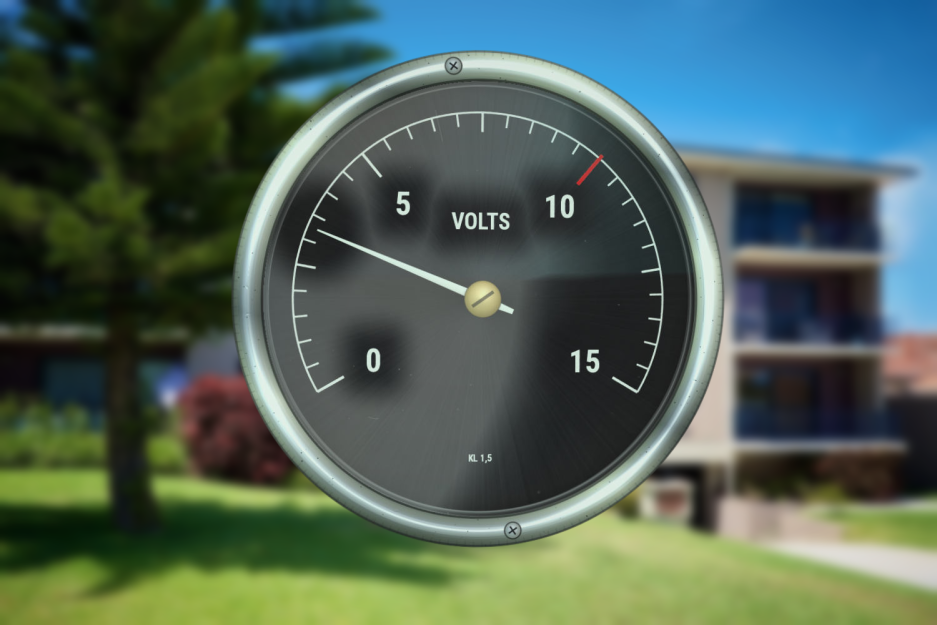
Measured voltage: 3.25 V
